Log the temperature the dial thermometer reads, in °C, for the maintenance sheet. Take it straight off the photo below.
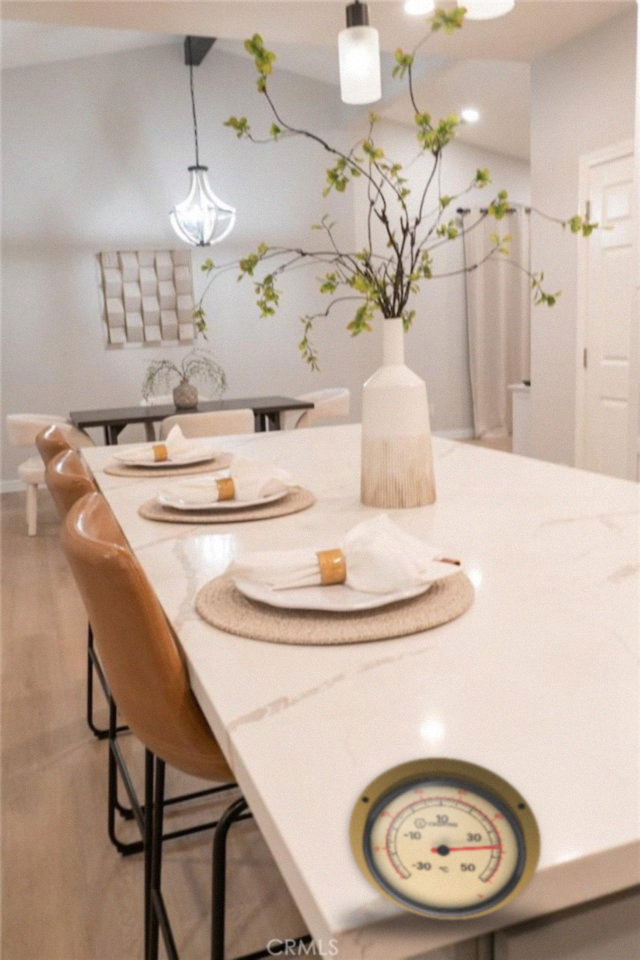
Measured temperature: 35 °C
